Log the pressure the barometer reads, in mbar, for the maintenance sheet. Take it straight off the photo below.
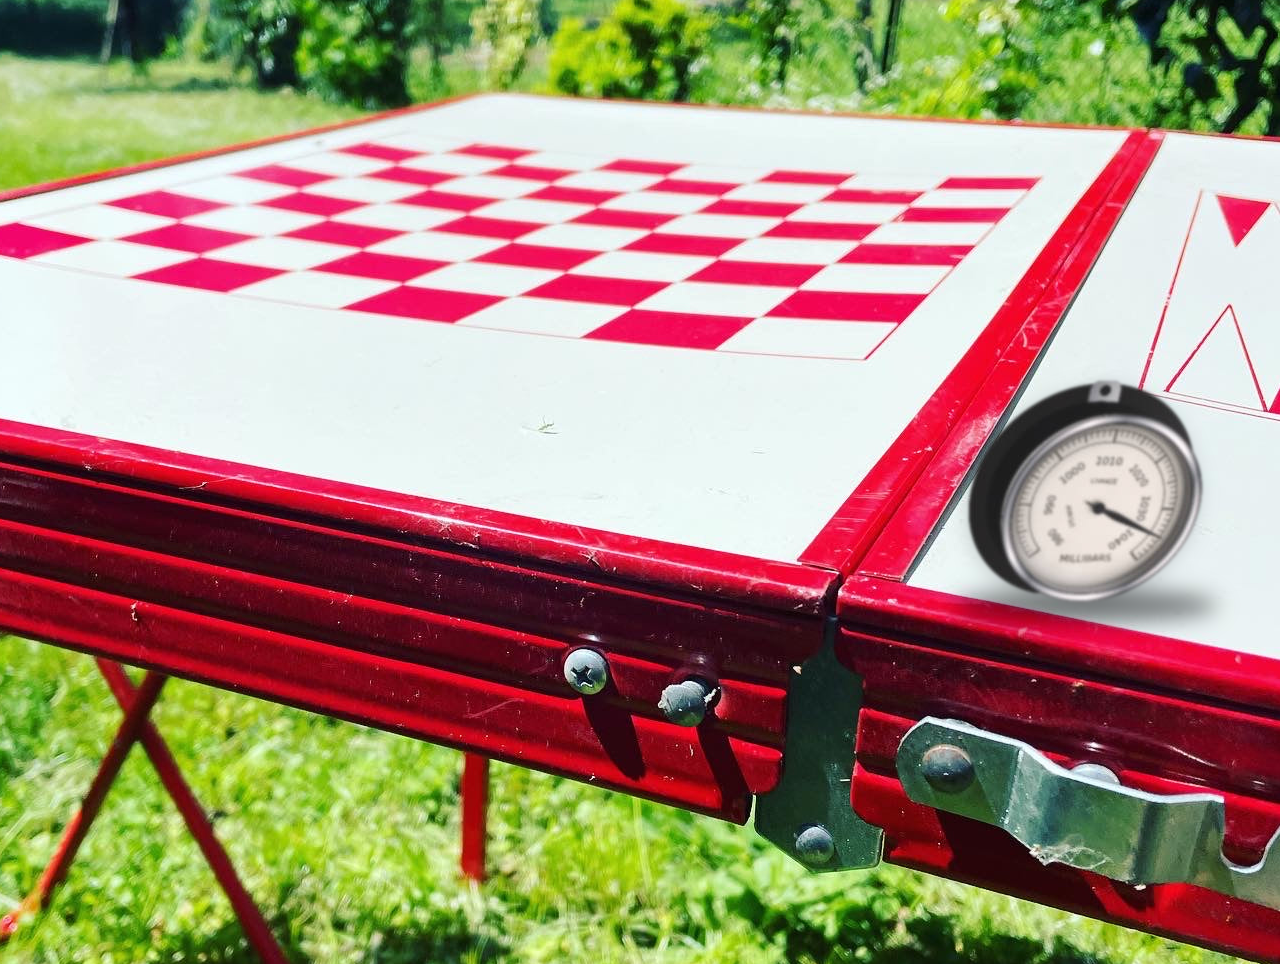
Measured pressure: 1035 mbar
